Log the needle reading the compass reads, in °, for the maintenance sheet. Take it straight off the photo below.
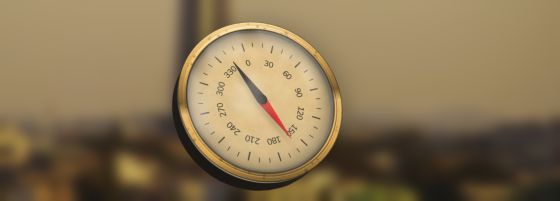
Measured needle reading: 160 °
